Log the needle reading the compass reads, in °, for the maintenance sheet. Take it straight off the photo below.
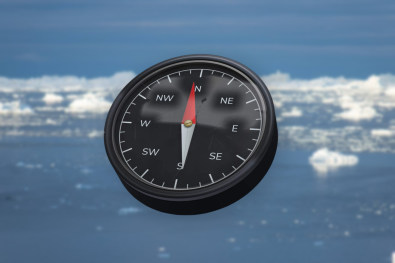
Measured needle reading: 355 °
